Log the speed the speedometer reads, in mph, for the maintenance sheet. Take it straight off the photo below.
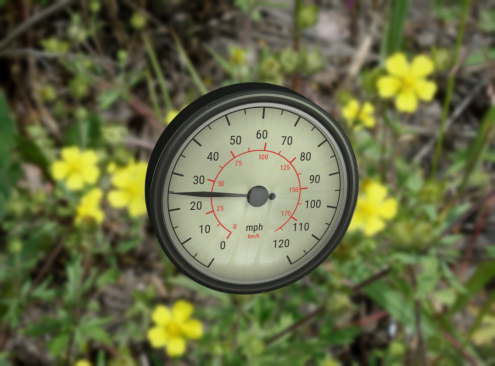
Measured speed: 25 mph
